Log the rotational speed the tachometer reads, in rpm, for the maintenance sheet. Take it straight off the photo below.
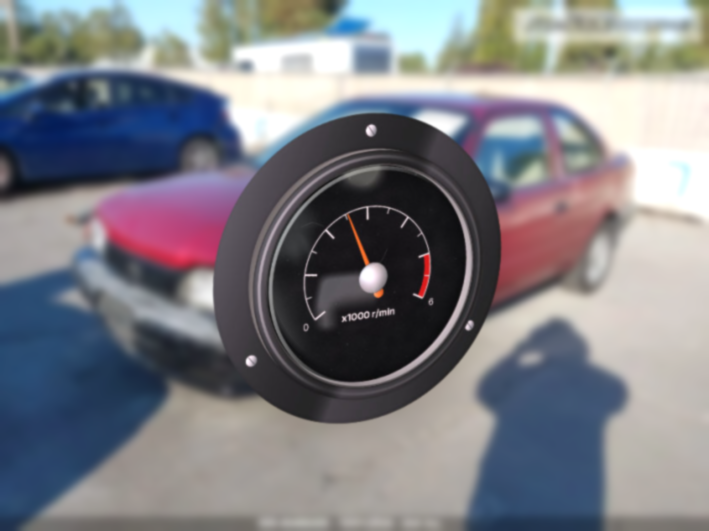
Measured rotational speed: 2500 rpm
